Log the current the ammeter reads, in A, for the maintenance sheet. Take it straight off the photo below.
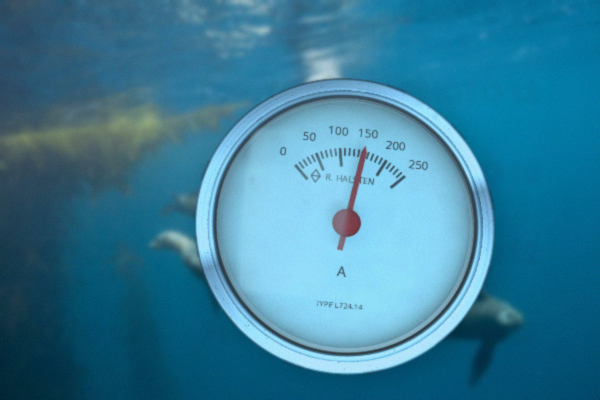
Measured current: 150 A
